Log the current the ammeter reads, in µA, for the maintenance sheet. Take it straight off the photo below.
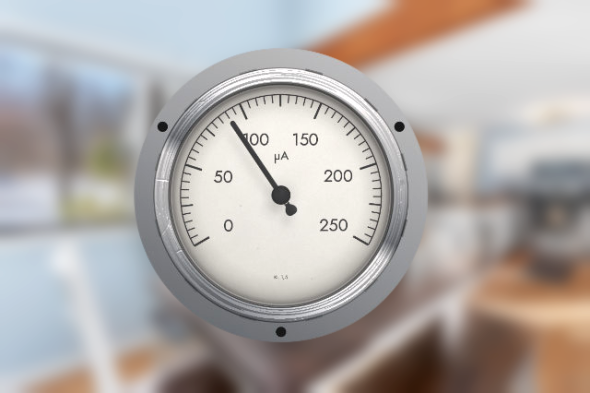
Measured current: 90 µA
